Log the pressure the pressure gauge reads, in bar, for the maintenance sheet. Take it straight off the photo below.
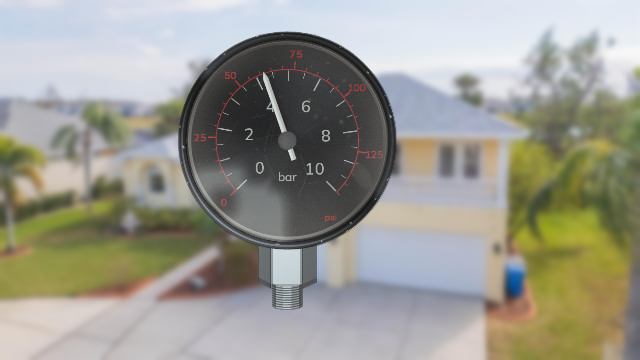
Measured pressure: 4.25 bar
